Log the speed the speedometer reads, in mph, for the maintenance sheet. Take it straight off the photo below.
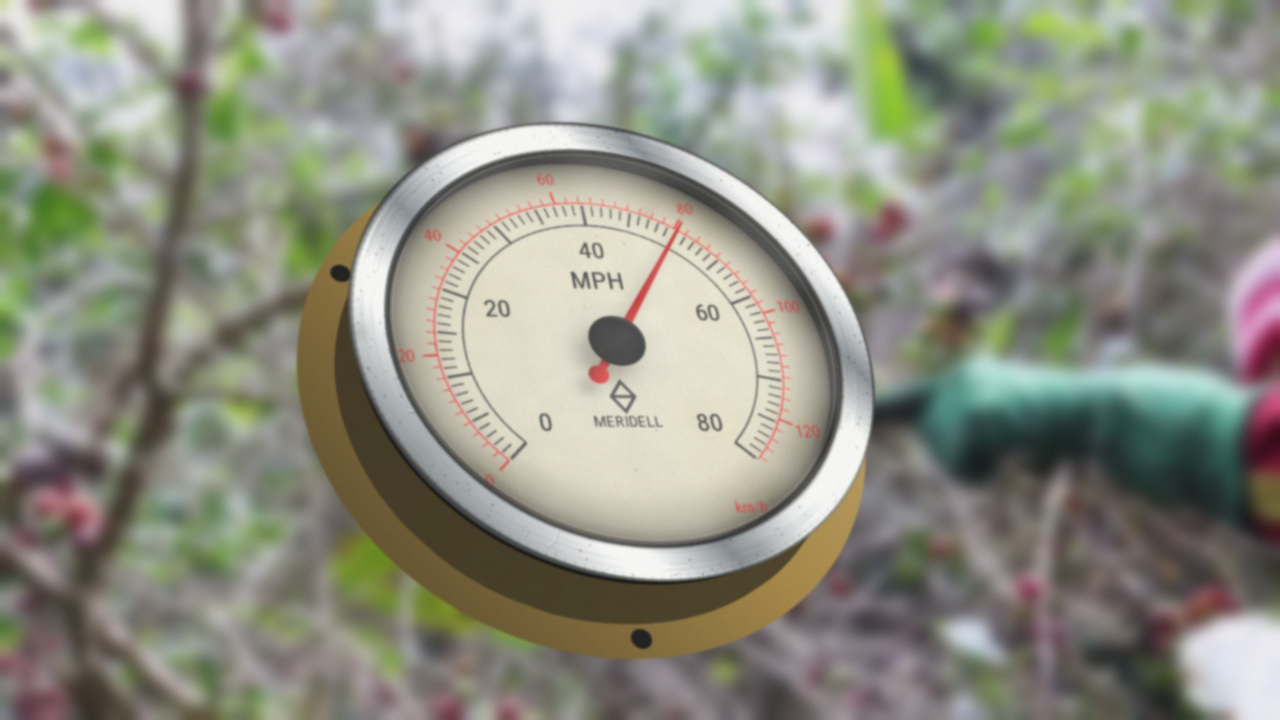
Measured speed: 50 mph
